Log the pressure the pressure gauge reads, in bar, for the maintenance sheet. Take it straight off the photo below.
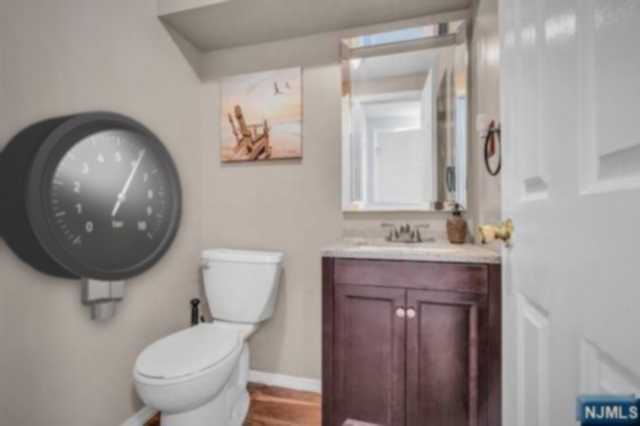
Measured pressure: 6 bar
